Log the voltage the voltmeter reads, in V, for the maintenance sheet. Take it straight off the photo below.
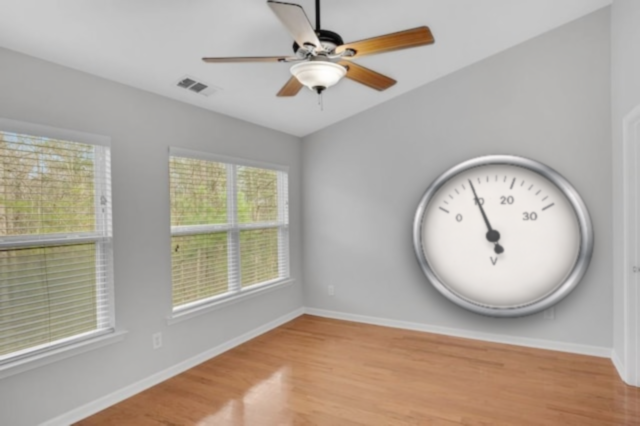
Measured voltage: 10 V
